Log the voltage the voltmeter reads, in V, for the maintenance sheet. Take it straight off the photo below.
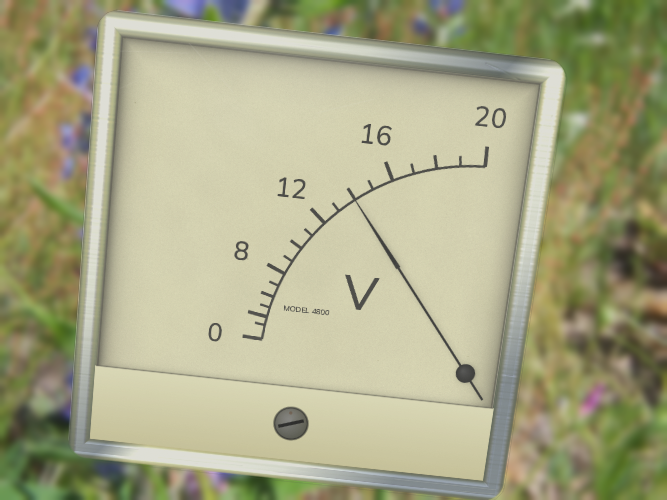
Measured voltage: 14 V
